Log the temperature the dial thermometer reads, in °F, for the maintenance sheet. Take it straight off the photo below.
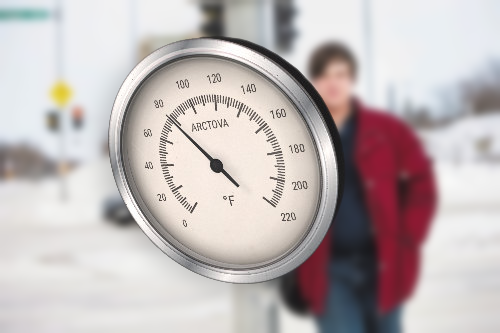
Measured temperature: 80 °F
